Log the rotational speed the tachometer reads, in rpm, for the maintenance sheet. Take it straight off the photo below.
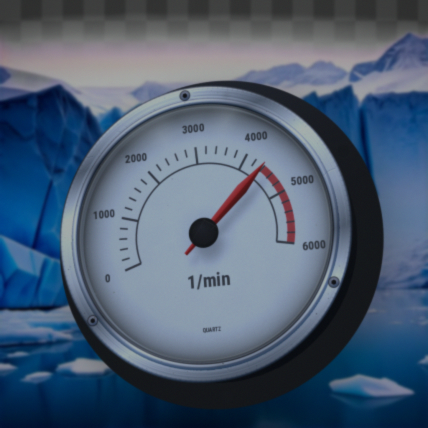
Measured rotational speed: 4400 rpm
